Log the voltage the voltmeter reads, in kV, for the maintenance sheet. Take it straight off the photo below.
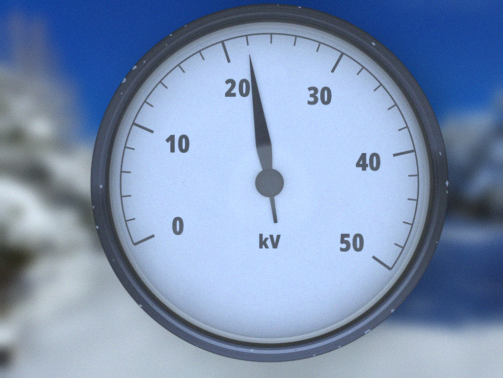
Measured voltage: 22 kV
